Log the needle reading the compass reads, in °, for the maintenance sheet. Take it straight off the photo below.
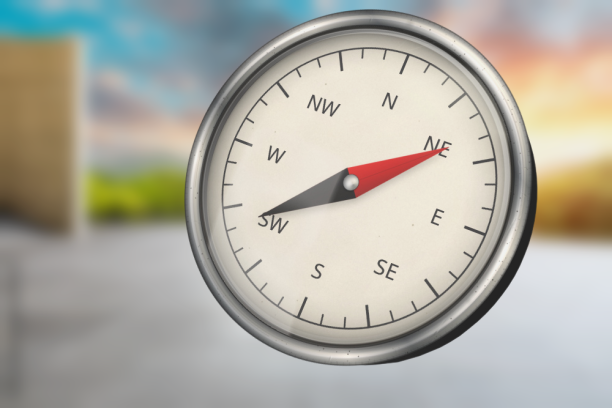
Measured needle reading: 50 °
